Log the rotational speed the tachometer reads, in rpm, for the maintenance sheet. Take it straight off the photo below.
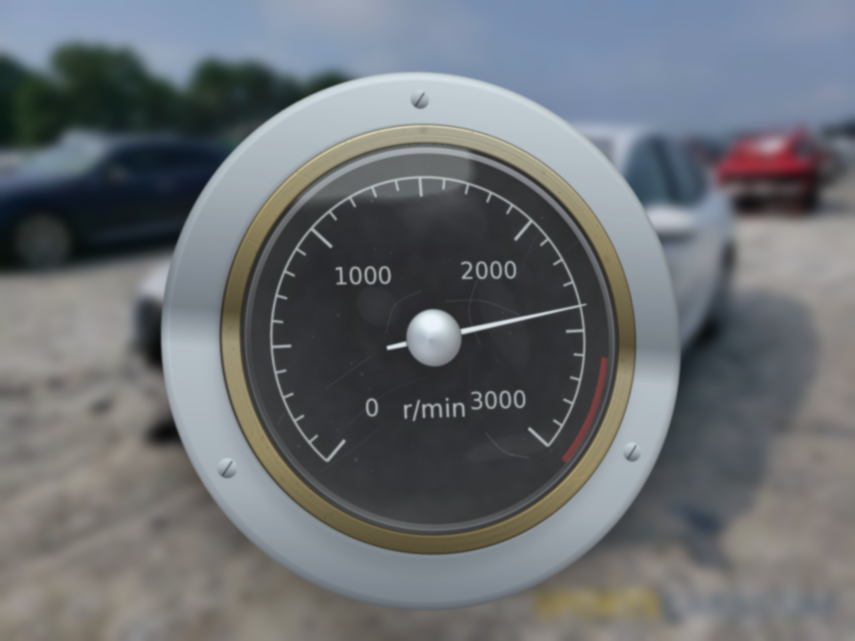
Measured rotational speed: 2400 rpm
